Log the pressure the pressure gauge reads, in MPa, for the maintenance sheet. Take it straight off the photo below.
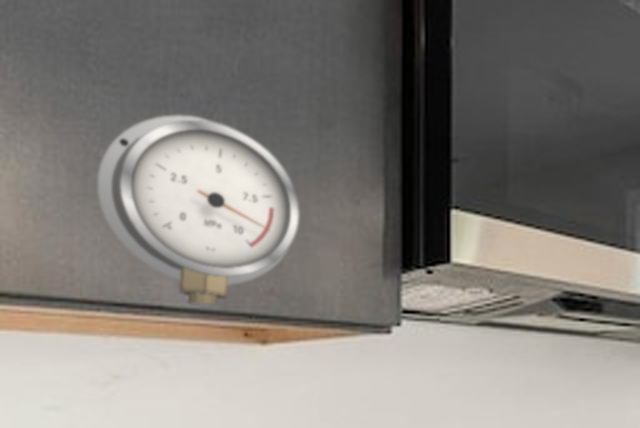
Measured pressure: 9 MPa
